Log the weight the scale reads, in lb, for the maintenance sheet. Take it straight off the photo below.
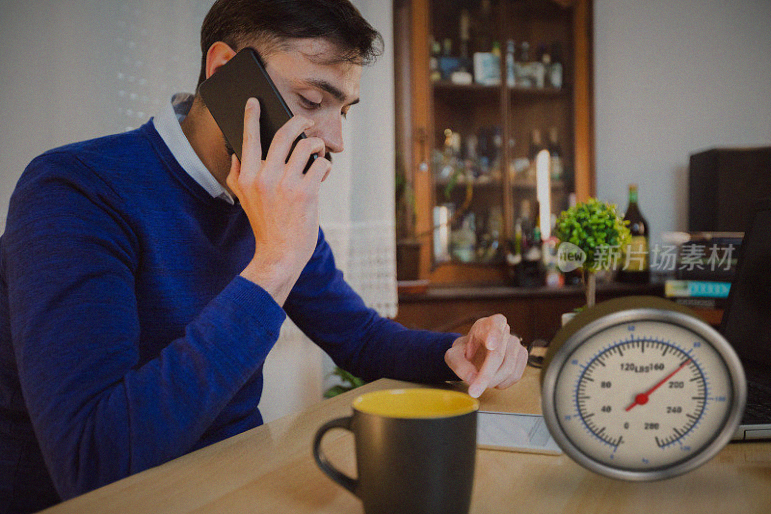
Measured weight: 180 lb
